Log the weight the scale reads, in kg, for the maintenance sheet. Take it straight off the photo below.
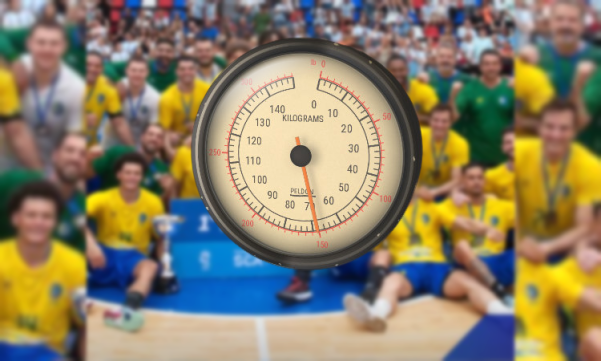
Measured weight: 68 kg
